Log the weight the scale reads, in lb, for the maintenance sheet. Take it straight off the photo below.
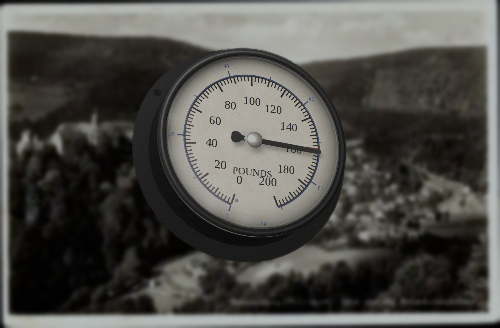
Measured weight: 160 lb
